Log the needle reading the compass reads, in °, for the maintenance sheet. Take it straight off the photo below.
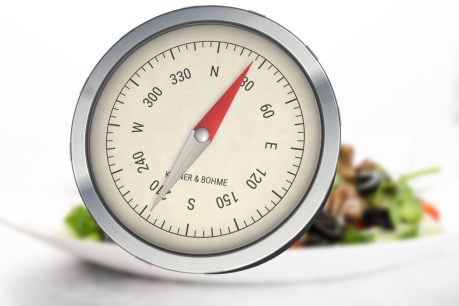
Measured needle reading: 25 °
